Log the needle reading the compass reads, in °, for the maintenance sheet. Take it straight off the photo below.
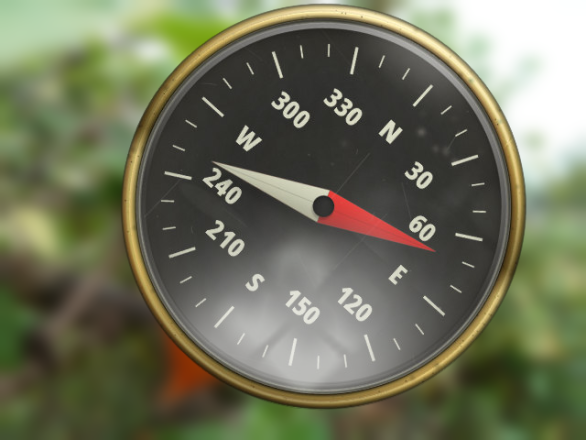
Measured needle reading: 70 °
